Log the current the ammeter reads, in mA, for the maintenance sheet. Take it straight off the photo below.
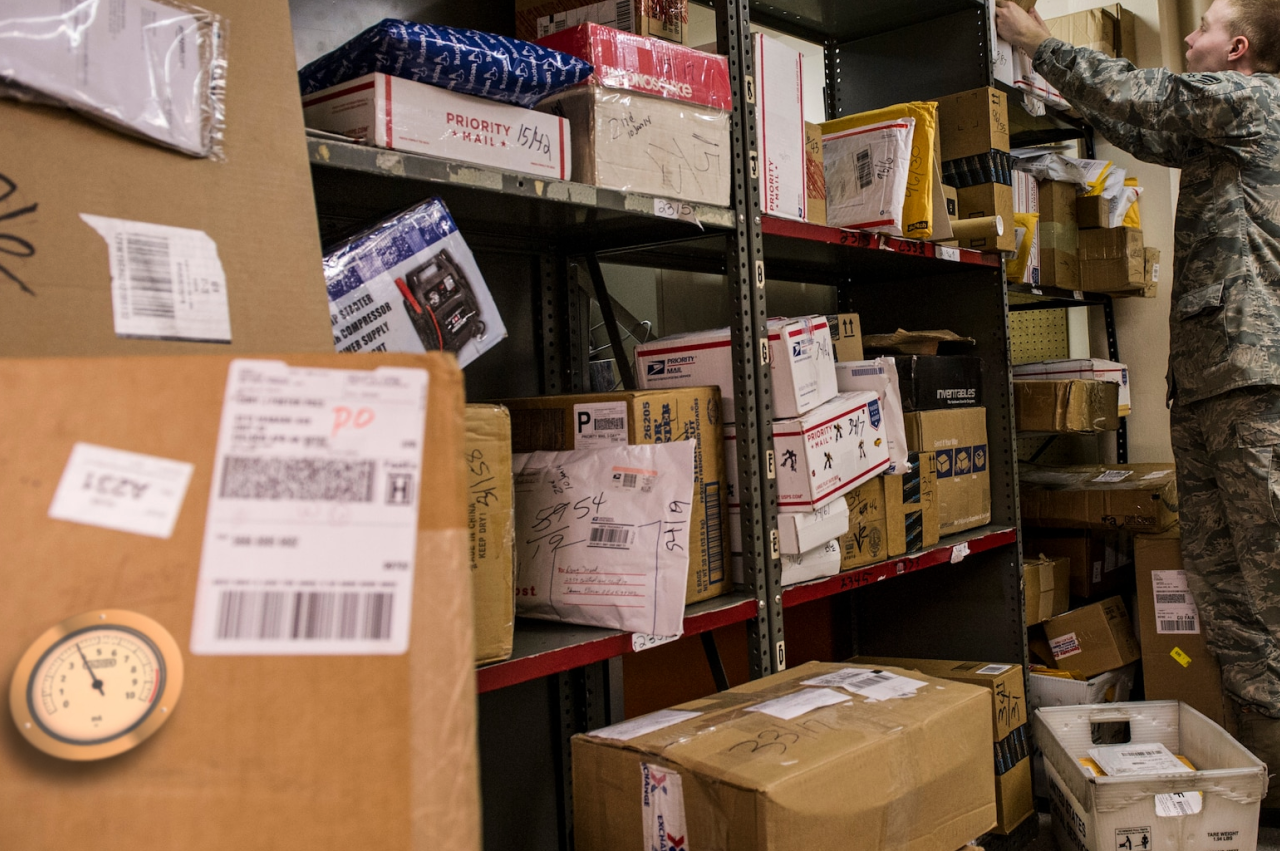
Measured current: 4 mA
